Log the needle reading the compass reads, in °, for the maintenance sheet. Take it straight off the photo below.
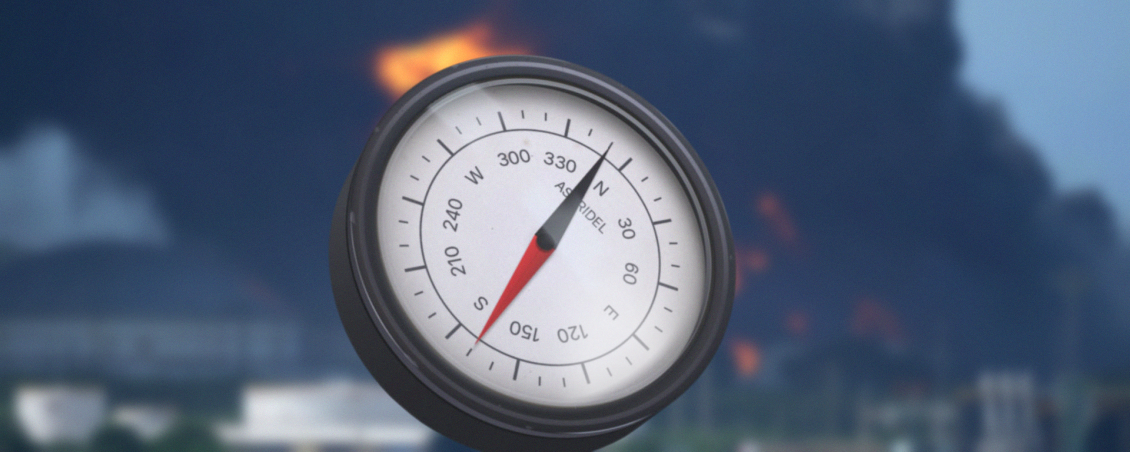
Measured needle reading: 170 °
